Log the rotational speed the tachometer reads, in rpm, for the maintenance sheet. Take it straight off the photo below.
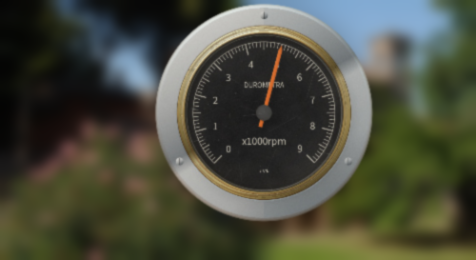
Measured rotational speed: 5000 rpm
